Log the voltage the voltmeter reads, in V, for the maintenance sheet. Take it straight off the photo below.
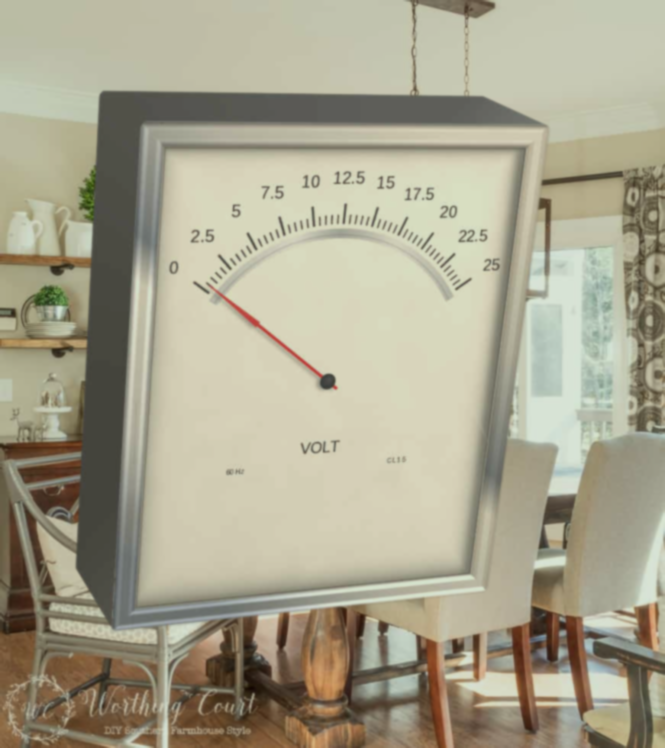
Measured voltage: 0.5 V
